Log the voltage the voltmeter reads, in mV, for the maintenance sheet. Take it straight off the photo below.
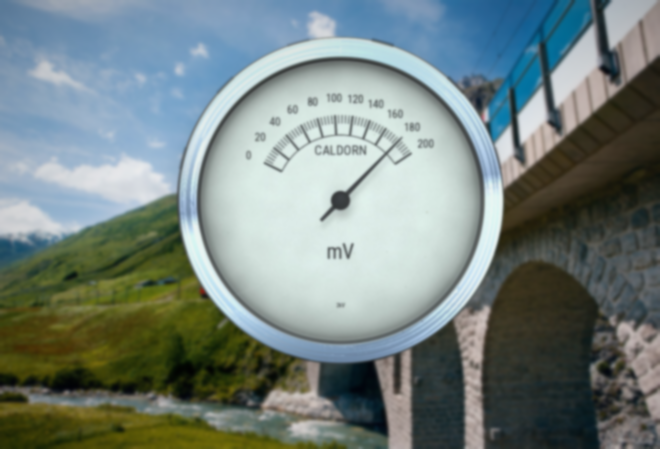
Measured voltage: 180 mV
